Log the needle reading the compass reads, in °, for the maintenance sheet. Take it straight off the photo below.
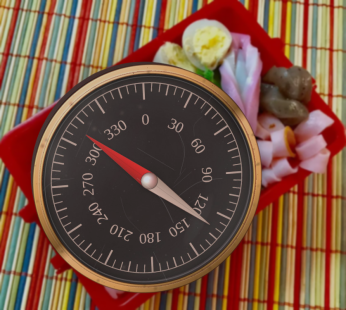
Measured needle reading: 310 °
